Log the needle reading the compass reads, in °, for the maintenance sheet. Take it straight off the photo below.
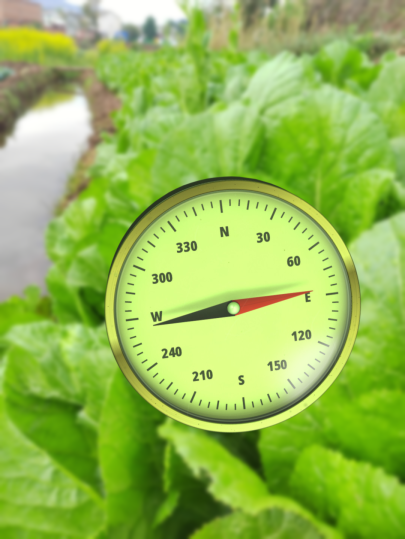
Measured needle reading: 85 °
